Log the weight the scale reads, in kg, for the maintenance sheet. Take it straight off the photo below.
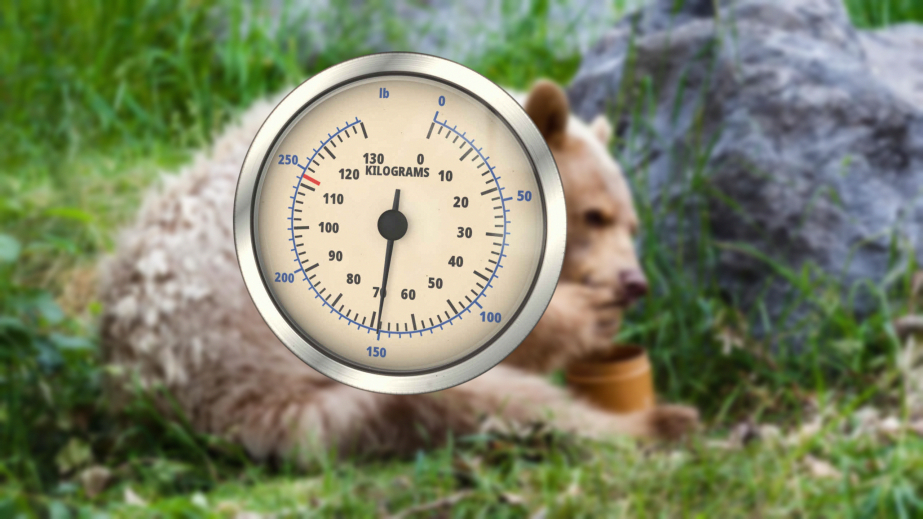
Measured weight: 68 kg
